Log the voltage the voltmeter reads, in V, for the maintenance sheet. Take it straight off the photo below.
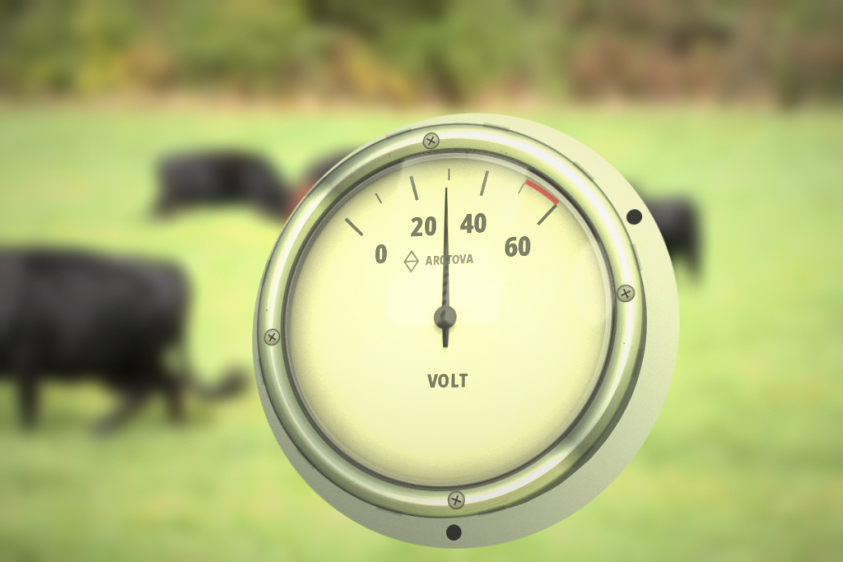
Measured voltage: 30 V
